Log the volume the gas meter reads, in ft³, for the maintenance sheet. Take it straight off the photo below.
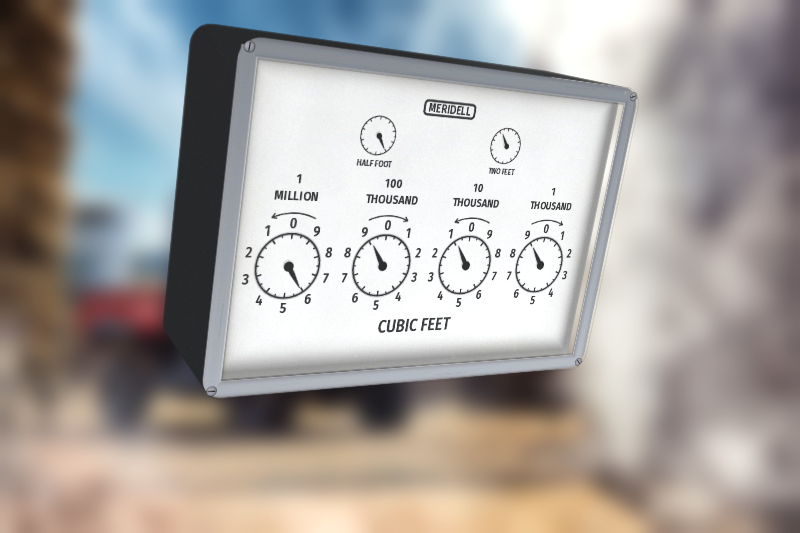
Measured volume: 590900 ft³
